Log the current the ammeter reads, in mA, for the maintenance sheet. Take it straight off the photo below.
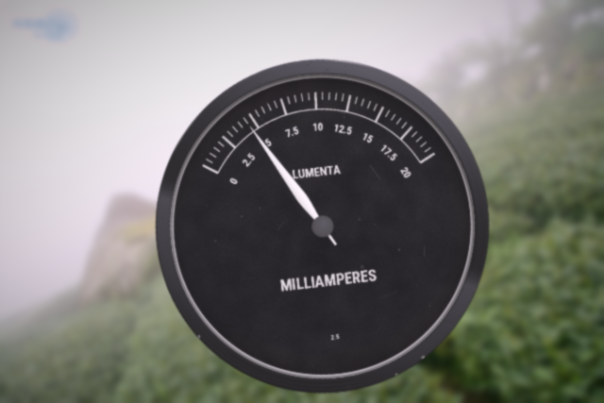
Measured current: 4.5 mA
